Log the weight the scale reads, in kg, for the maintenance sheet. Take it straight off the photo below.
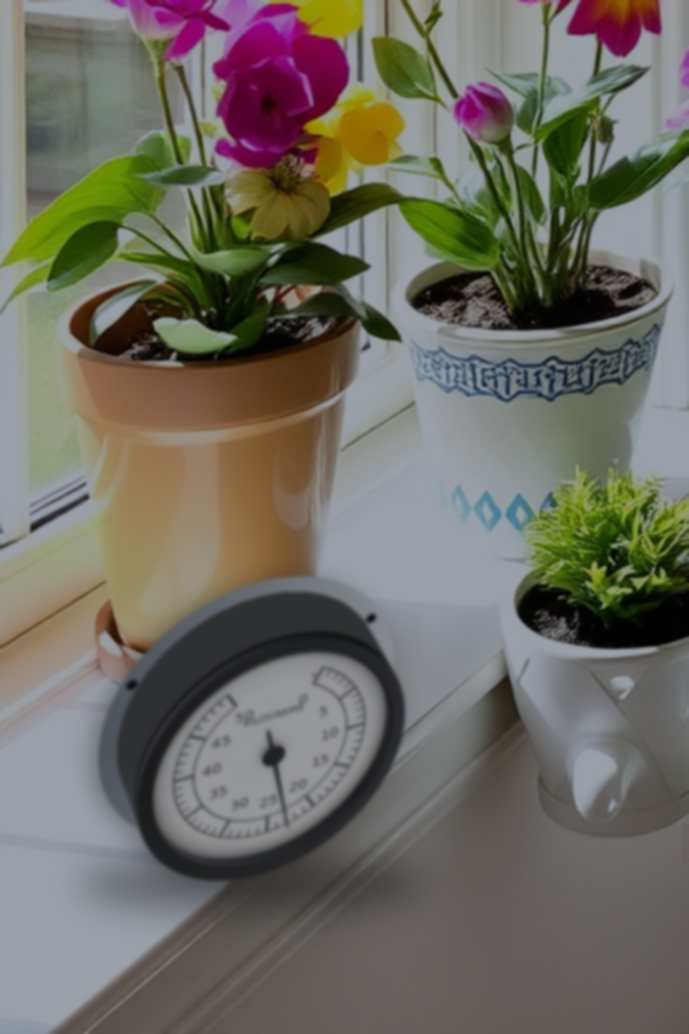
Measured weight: 23 kg
